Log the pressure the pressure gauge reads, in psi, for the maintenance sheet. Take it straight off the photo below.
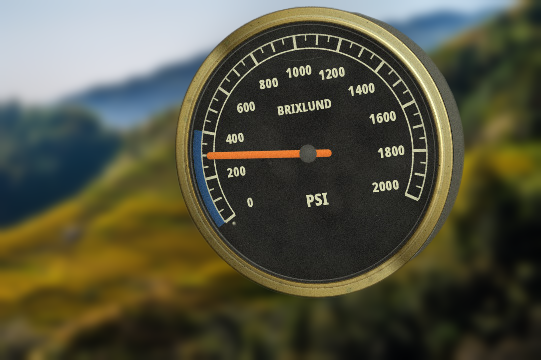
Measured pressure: 300 psi
